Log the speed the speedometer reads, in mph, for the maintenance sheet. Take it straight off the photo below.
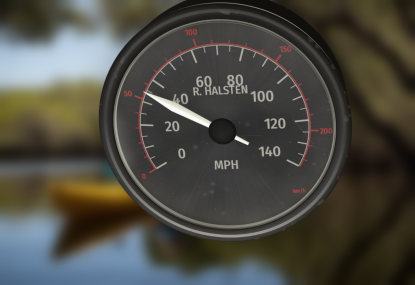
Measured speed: 35 mph
